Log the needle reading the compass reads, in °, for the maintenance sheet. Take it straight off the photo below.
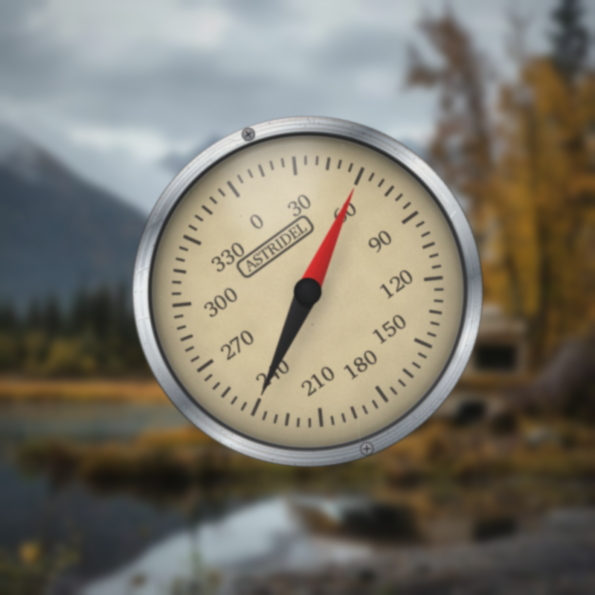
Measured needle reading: 60 °
